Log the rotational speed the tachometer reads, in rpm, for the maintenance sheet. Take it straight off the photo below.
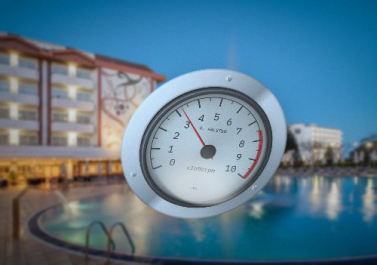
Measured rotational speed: 3250 rpm
